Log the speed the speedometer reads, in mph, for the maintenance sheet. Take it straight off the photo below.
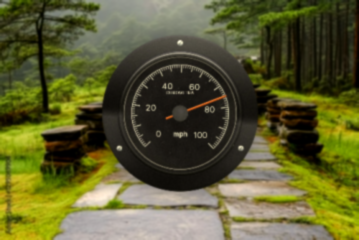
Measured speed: 75 mph
